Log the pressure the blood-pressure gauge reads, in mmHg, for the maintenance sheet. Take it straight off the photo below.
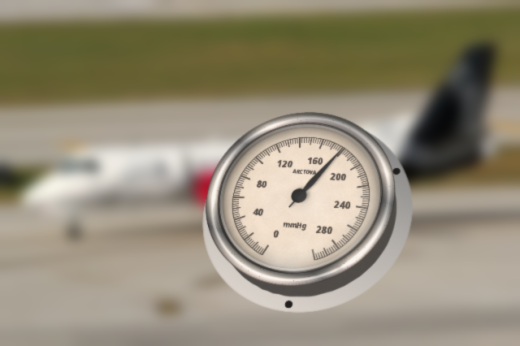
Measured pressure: 180 mmHg
